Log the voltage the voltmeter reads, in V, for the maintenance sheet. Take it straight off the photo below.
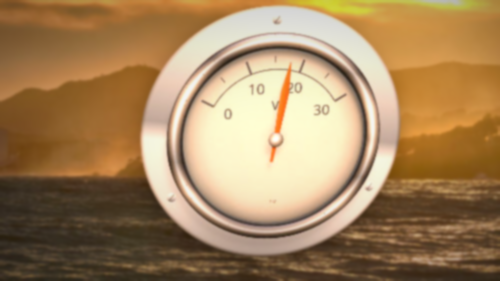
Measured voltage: 17.5 V
